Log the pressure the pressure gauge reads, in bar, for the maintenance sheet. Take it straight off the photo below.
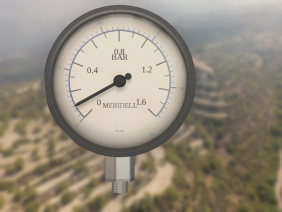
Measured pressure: 0.1 bar
